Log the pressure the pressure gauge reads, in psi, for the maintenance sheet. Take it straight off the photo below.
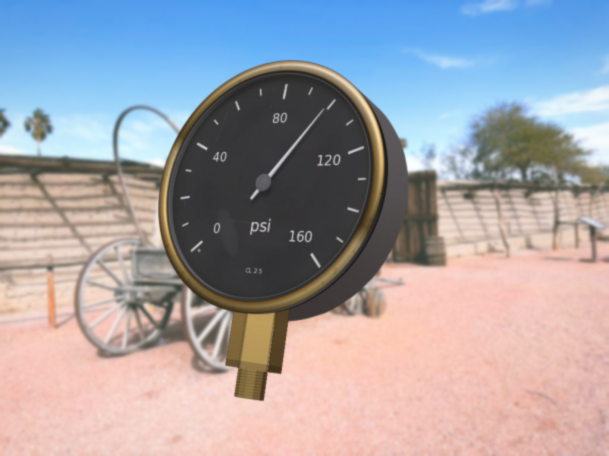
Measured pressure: 100 psi
